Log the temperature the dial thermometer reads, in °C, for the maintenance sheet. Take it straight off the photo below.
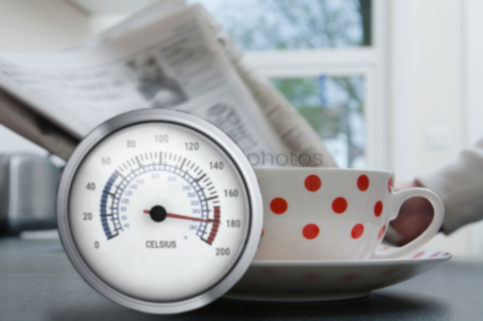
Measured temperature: 180 °C
